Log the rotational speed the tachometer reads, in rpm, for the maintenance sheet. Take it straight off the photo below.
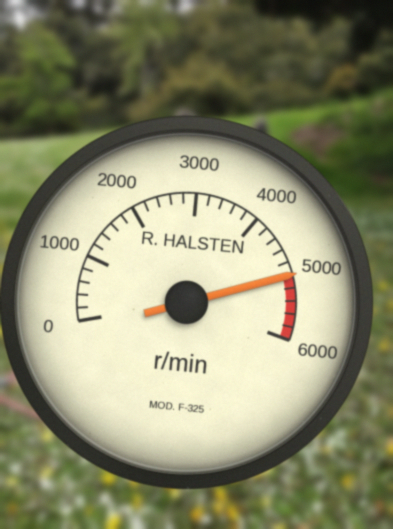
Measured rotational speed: 5000 rpm
